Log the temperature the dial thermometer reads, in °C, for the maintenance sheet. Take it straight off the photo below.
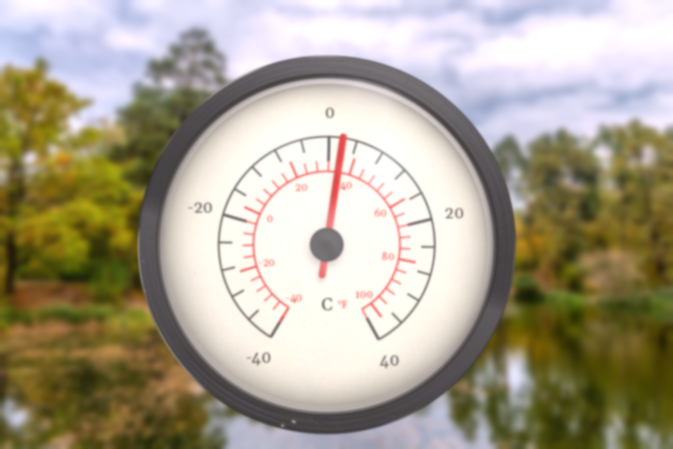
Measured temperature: 2 °C
